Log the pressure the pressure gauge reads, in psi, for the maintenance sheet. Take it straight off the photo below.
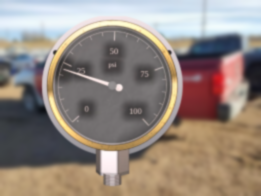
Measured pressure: 22.5 psi
